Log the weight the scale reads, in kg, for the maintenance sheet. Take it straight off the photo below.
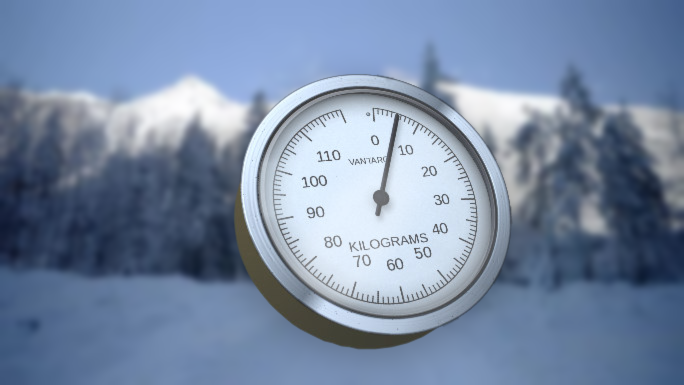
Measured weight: 5 kg
